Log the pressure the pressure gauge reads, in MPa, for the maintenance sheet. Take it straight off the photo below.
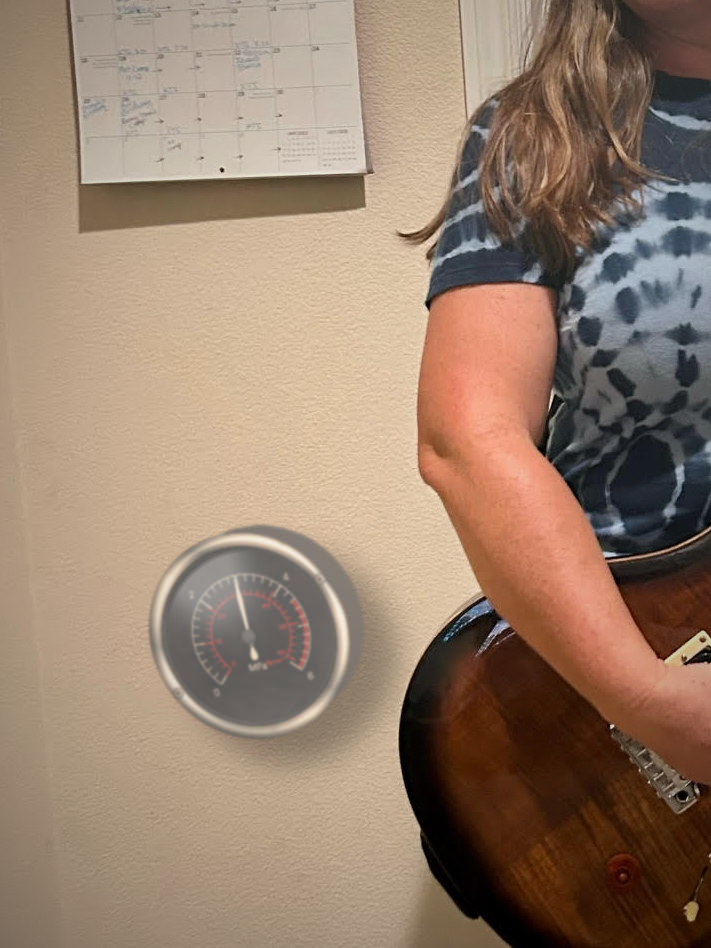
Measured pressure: 3 MPa
